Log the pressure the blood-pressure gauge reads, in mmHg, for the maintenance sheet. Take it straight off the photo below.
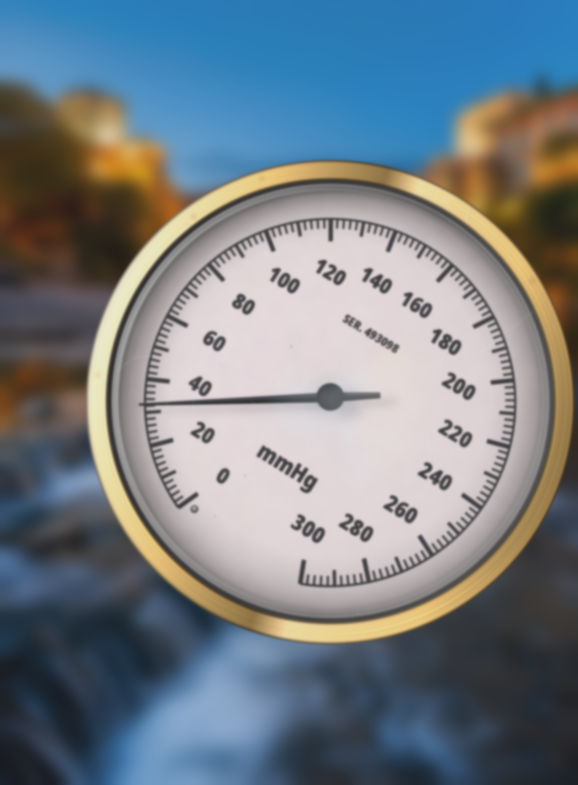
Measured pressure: 32 mmHg
